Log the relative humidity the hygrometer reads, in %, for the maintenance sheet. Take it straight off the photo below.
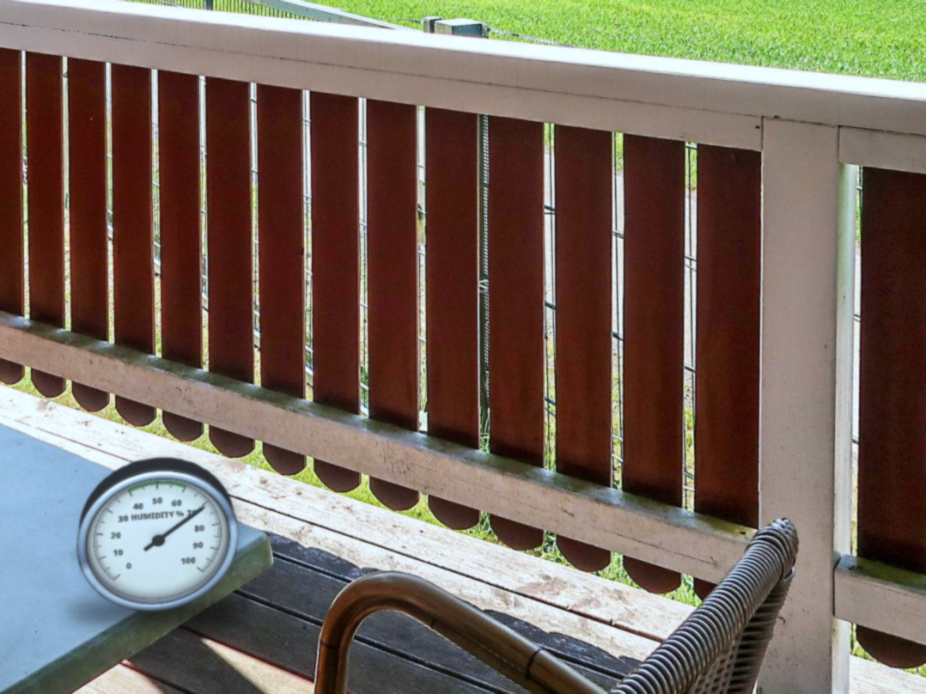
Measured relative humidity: 70 %
